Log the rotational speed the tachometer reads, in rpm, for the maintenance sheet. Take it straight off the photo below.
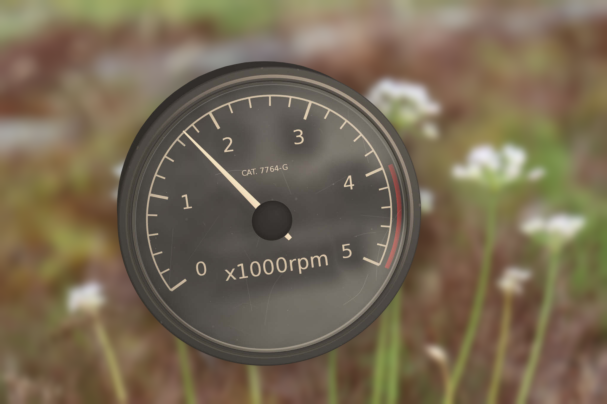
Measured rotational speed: 1700 rpm
